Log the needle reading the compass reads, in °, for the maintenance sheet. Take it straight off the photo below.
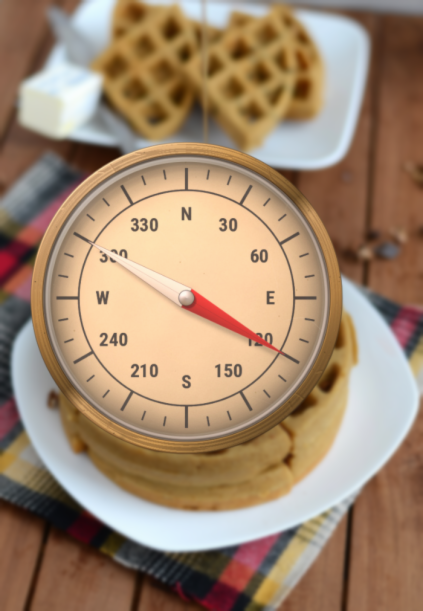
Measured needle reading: 120 °
